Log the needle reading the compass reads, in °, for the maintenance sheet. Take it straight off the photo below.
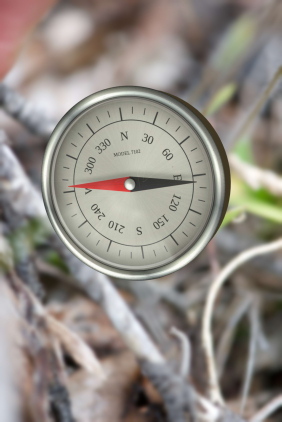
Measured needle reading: 275 °
